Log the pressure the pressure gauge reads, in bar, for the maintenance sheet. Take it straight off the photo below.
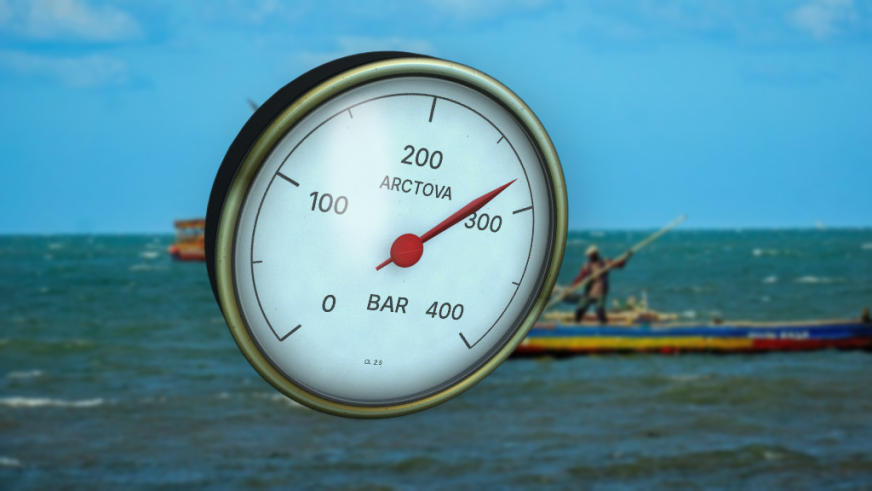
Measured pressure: 275 bar
